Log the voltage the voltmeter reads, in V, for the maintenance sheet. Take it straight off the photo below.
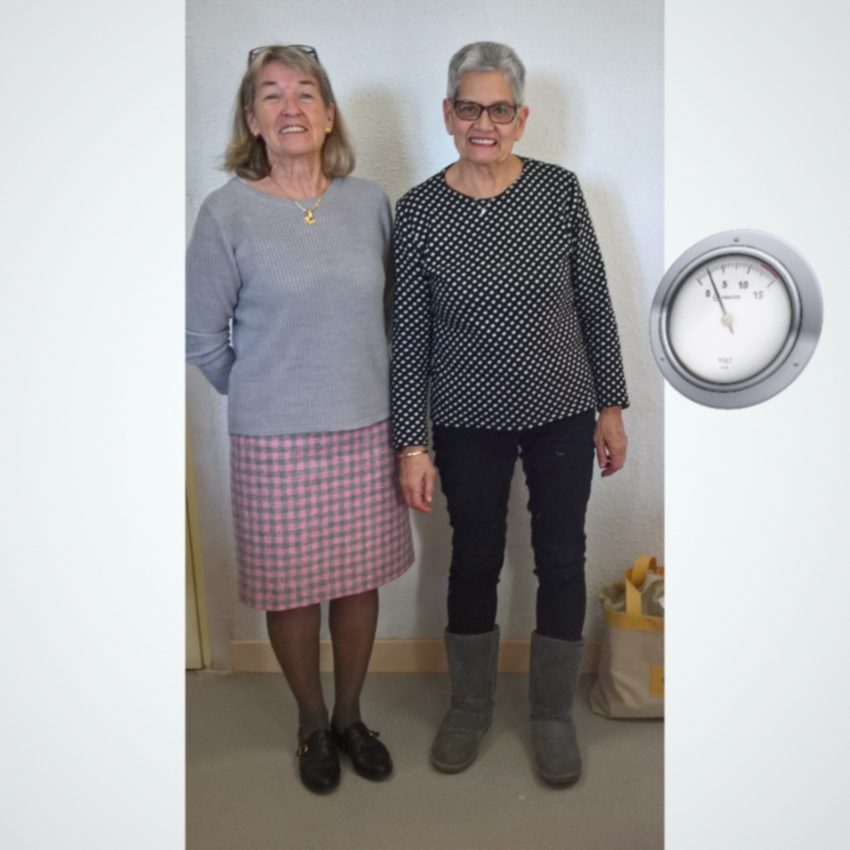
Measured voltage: 2.5 V
